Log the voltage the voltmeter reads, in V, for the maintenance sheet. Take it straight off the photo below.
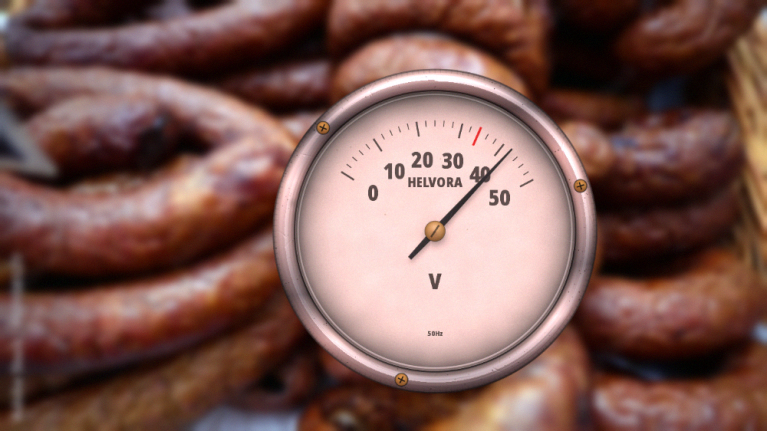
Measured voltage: 42 V
